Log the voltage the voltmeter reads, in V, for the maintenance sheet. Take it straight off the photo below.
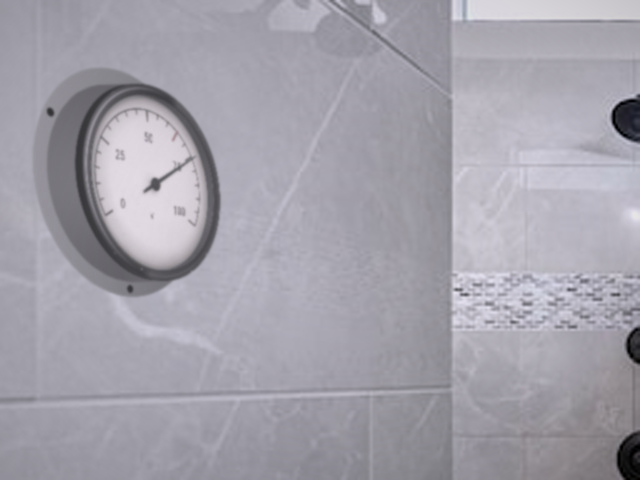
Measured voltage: 75 V
